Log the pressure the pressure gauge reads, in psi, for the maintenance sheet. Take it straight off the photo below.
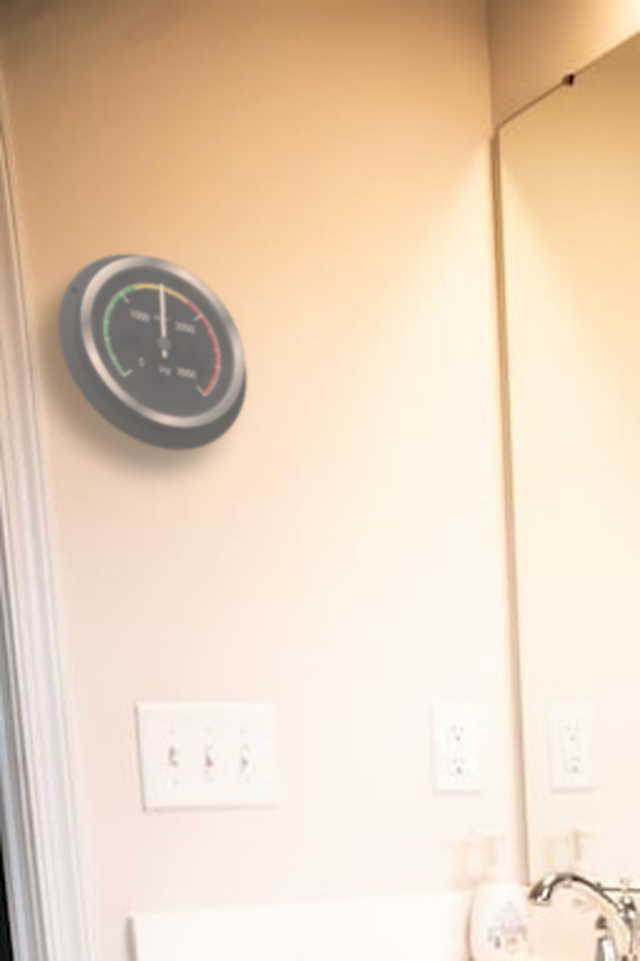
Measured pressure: 1500 psi
